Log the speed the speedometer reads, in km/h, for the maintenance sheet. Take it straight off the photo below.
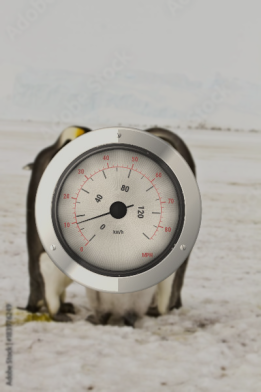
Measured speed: 15 km/h
